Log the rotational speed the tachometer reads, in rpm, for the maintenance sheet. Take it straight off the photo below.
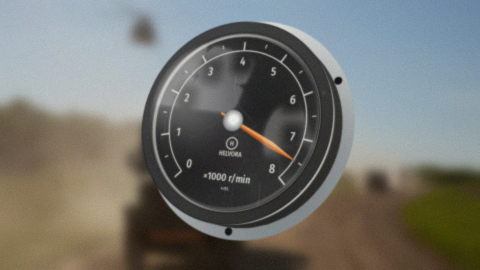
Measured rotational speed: 7500 rpm
